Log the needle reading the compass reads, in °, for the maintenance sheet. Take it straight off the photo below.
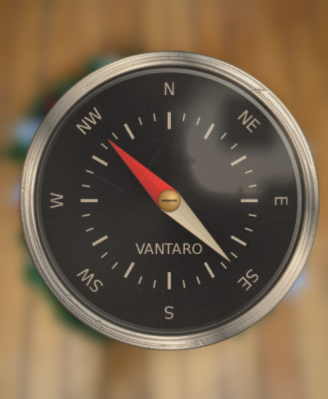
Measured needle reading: 315 °
